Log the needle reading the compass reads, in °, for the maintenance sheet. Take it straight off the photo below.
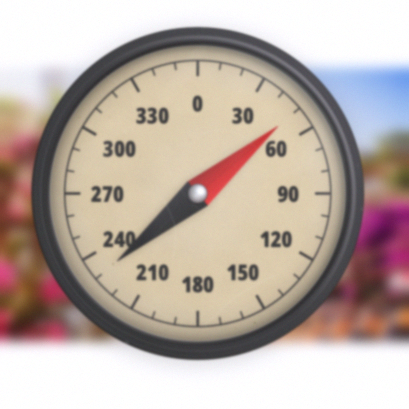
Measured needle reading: 50 °
